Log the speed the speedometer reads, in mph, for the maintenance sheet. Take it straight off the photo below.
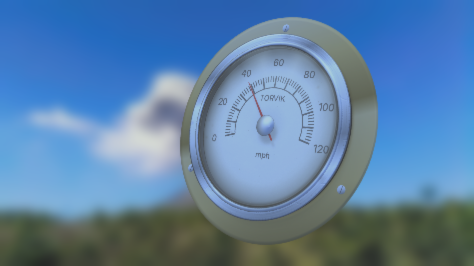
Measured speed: 40 mph
